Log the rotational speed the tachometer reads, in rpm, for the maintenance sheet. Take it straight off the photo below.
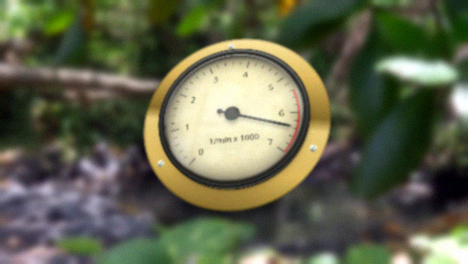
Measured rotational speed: 6400 rpm
